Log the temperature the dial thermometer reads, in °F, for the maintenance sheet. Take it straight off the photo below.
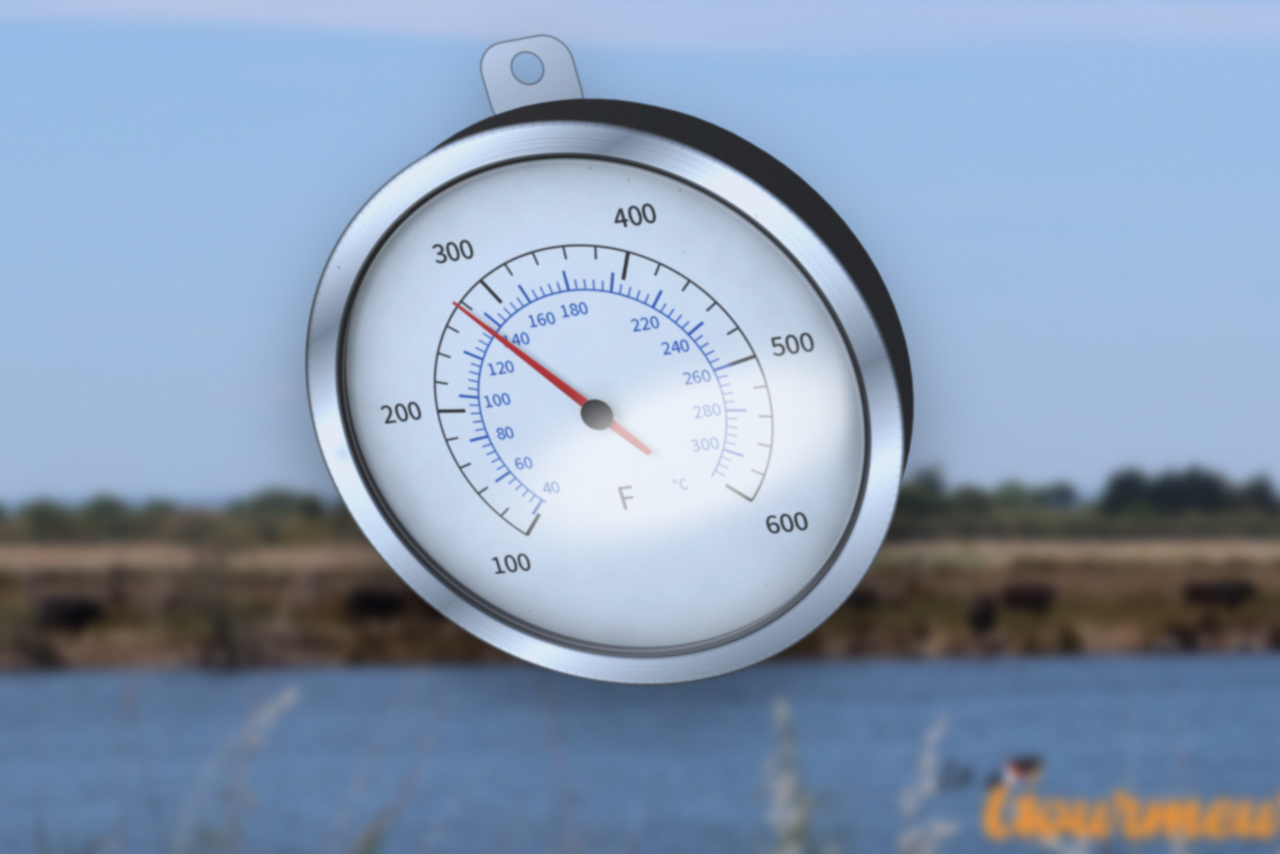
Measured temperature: 280 °F
